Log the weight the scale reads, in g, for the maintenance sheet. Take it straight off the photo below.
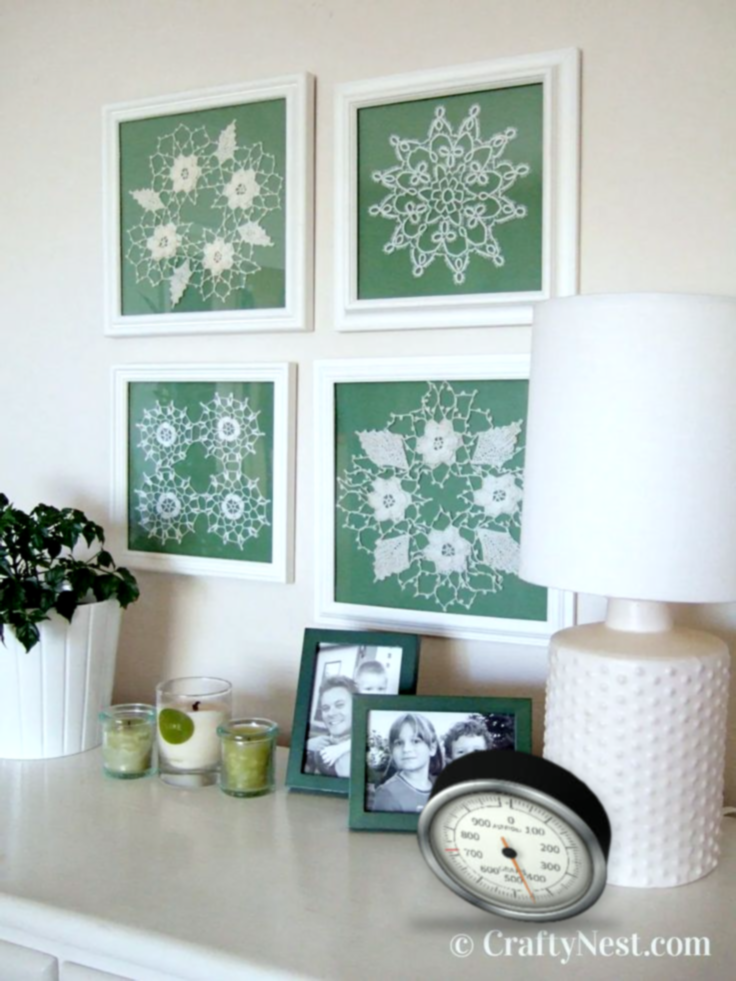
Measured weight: 450 g
